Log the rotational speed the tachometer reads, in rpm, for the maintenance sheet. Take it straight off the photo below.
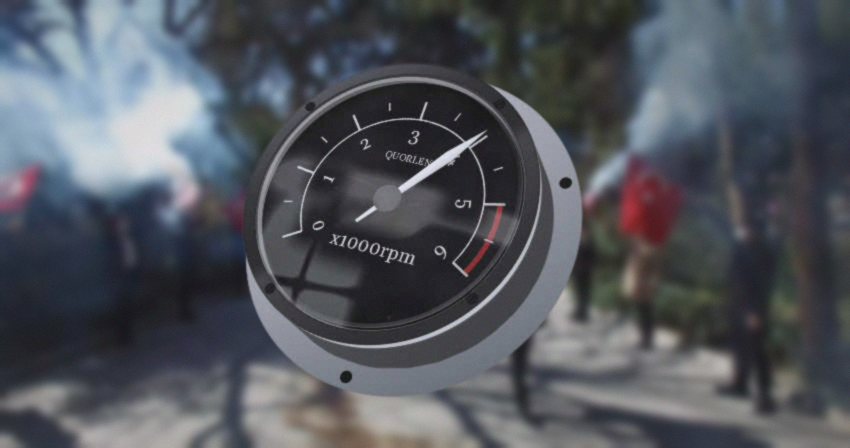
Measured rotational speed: 4000 rpm
